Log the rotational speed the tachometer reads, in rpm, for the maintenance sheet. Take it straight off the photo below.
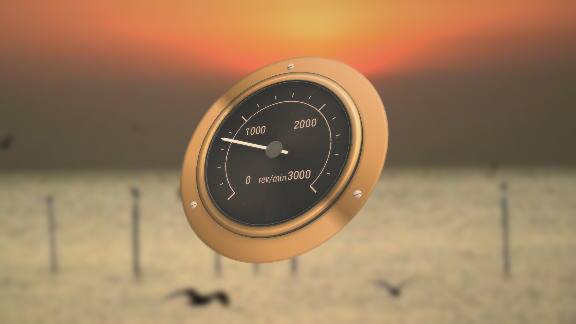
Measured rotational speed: 700 rpm
